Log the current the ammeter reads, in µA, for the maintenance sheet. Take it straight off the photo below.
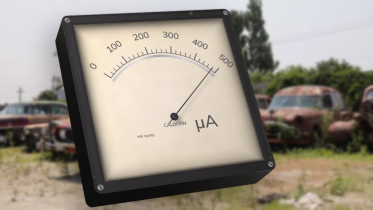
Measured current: 480 µA
